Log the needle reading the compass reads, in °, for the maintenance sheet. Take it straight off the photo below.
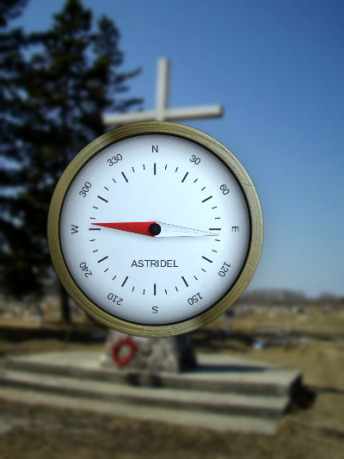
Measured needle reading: 275 °
